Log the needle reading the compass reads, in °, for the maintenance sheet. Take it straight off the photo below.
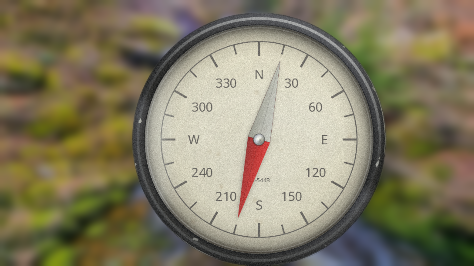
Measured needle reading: 195 °
